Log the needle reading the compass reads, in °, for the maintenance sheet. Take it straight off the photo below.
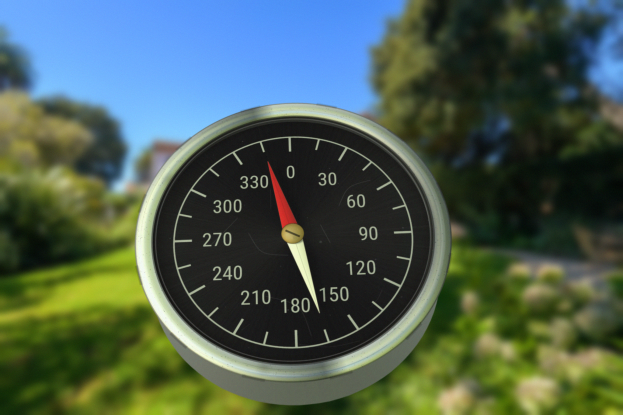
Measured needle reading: 345 °
